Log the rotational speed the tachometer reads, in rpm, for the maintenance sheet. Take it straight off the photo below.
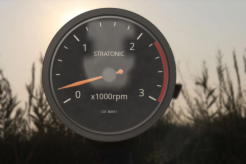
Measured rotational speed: 200 rpm
